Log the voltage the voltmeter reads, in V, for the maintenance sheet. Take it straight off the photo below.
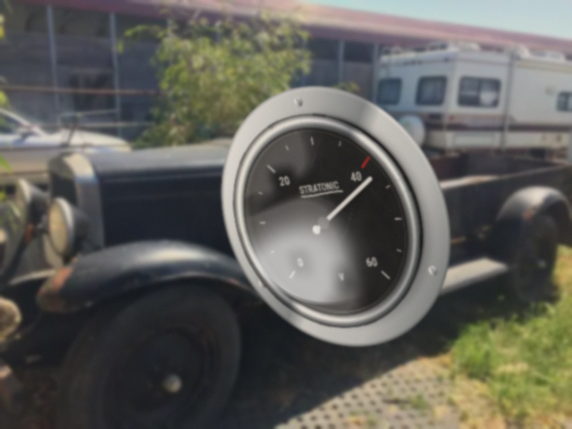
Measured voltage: 42.5 V
